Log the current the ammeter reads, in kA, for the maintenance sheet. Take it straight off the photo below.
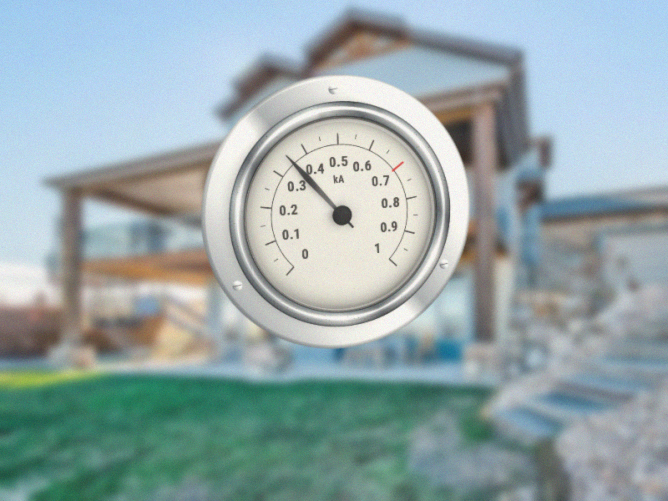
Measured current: 0.35 kA
